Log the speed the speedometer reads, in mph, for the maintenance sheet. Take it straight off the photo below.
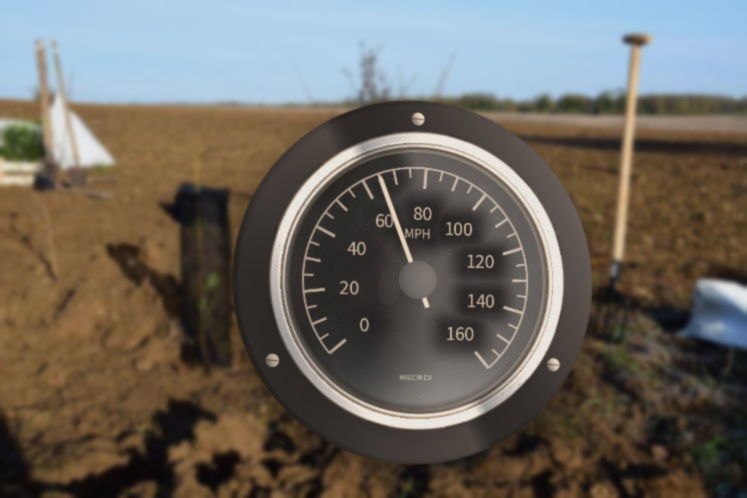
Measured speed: 65 mph
